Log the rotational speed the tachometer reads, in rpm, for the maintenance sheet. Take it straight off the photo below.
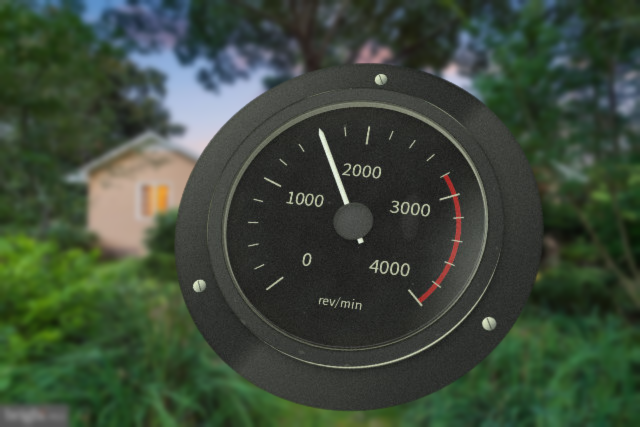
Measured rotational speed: 1600 rpm
